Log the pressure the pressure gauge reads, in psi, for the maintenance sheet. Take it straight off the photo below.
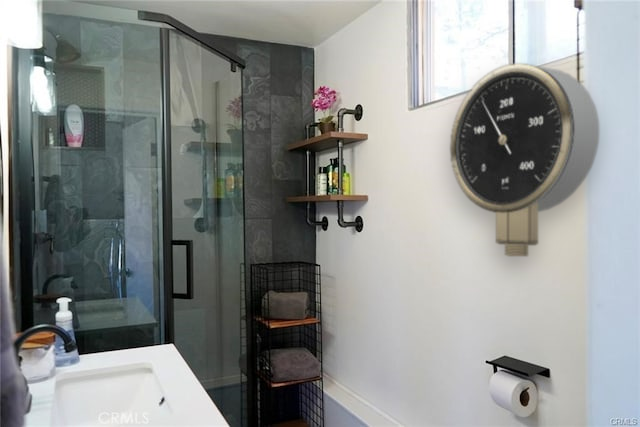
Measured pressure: 150 psi
